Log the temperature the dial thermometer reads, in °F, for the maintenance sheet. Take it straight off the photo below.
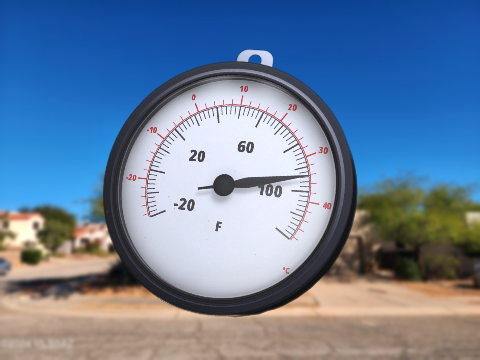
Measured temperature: 94 °F
